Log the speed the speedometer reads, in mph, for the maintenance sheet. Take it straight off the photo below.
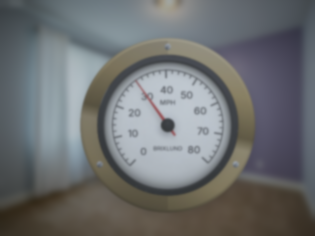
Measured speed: 30 mph
